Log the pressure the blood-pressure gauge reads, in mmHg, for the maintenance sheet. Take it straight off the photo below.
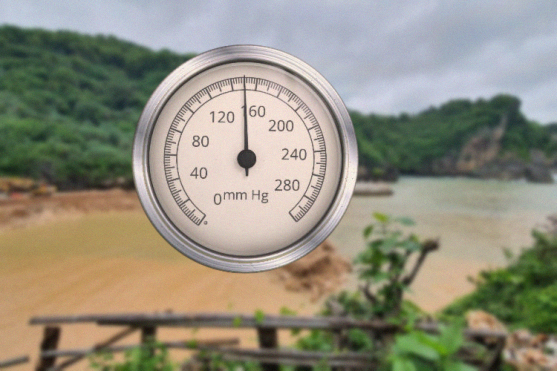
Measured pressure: 150 mmHg
